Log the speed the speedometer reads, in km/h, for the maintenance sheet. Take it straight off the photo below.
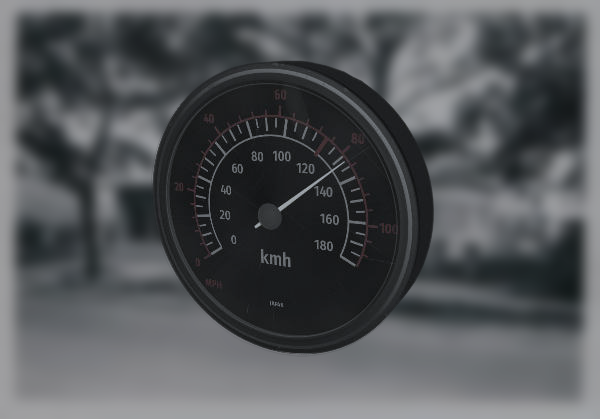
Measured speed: 132.5 km/h
